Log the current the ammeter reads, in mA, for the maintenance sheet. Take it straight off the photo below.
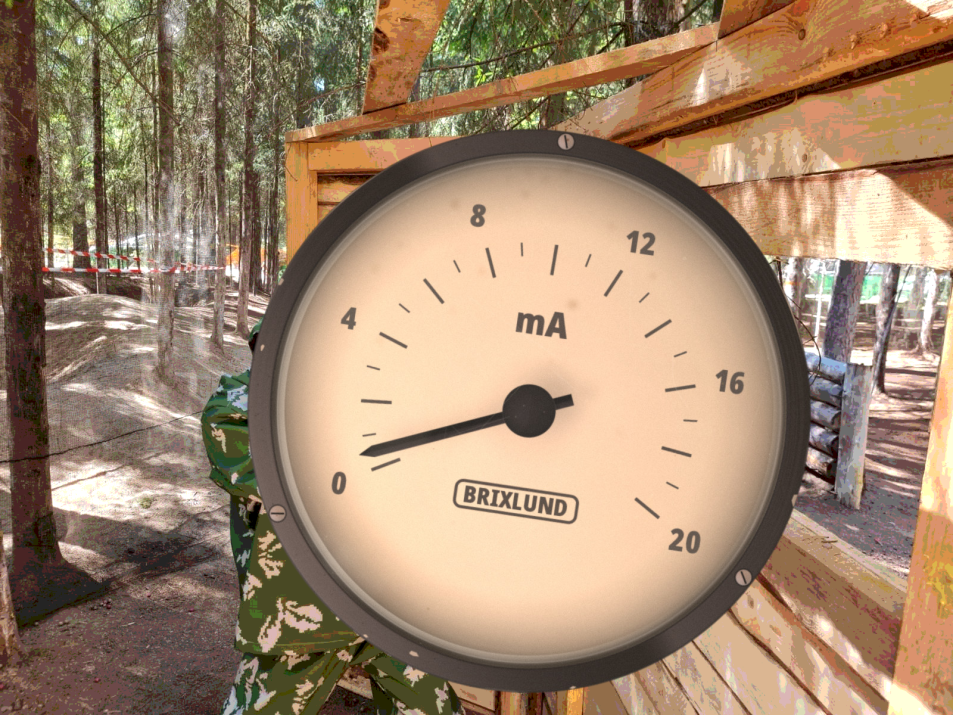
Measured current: 0.5 mA
